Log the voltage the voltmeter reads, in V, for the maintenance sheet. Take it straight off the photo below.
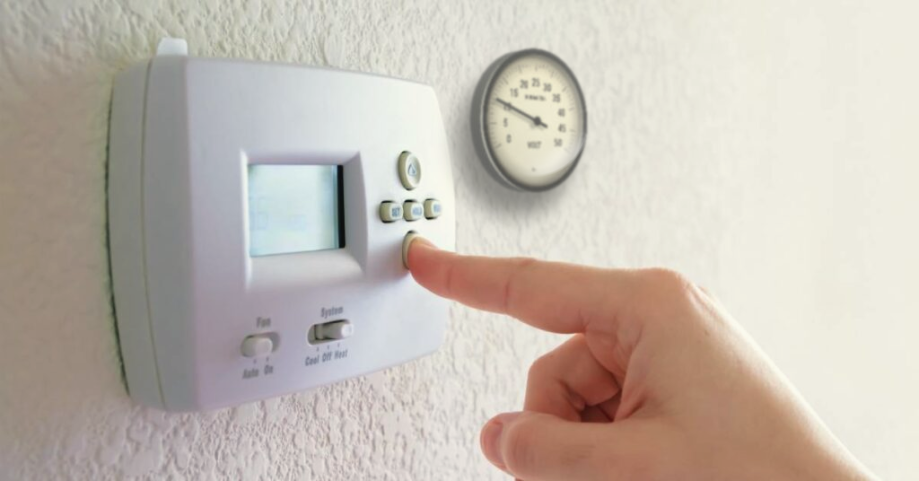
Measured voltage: 10 V
